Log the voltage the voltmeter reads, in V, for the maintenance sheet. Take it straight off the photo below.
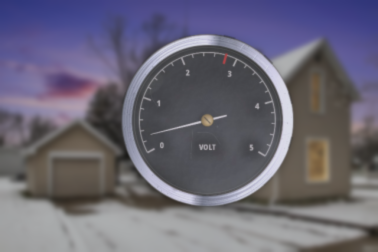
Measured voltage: 0.3 V
